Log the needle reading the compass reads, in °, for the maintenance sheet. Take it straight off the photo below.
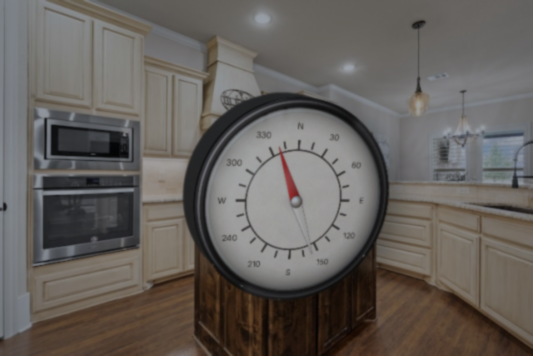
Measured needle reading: 337.5 °
